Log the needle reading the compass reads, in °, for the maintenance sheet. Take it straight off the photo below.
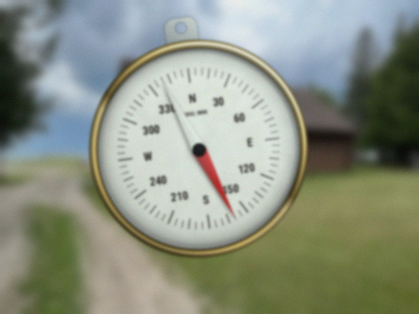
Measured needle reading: 160 °
